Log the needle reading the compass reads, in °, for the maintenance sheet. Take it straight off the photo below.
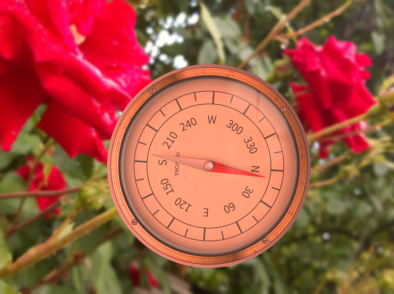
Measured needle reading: 7.5 °
